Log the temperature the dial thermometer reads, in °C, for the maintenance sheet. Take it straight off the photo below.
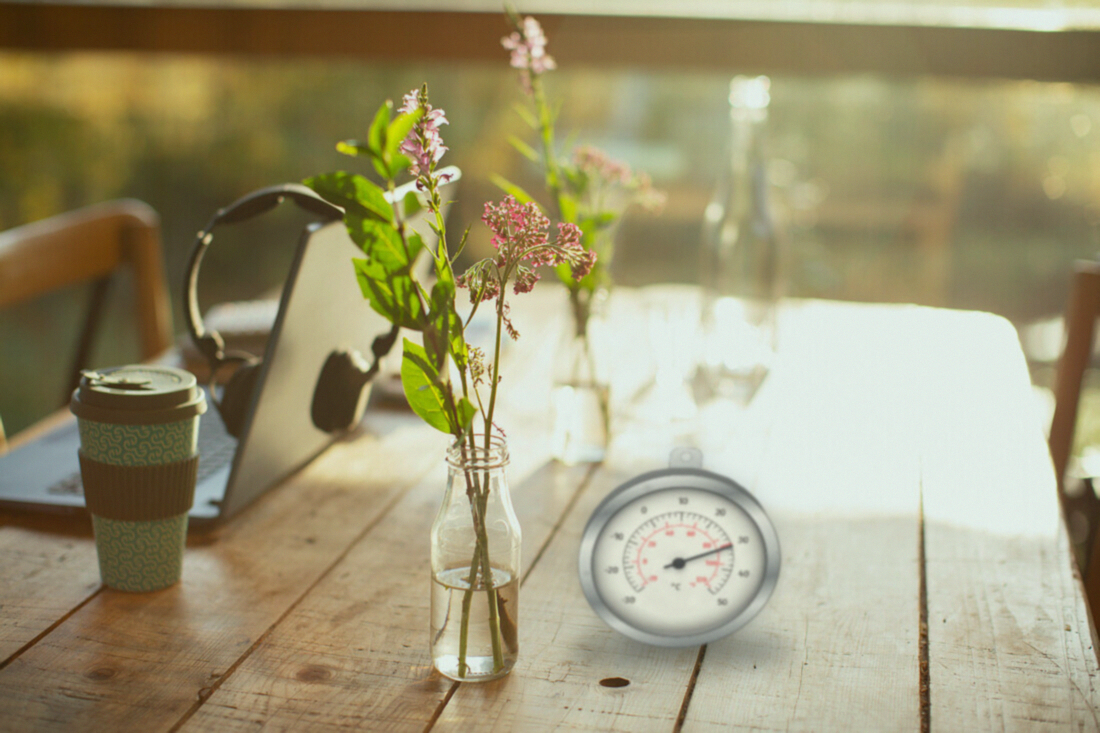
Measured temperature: 30 °C
